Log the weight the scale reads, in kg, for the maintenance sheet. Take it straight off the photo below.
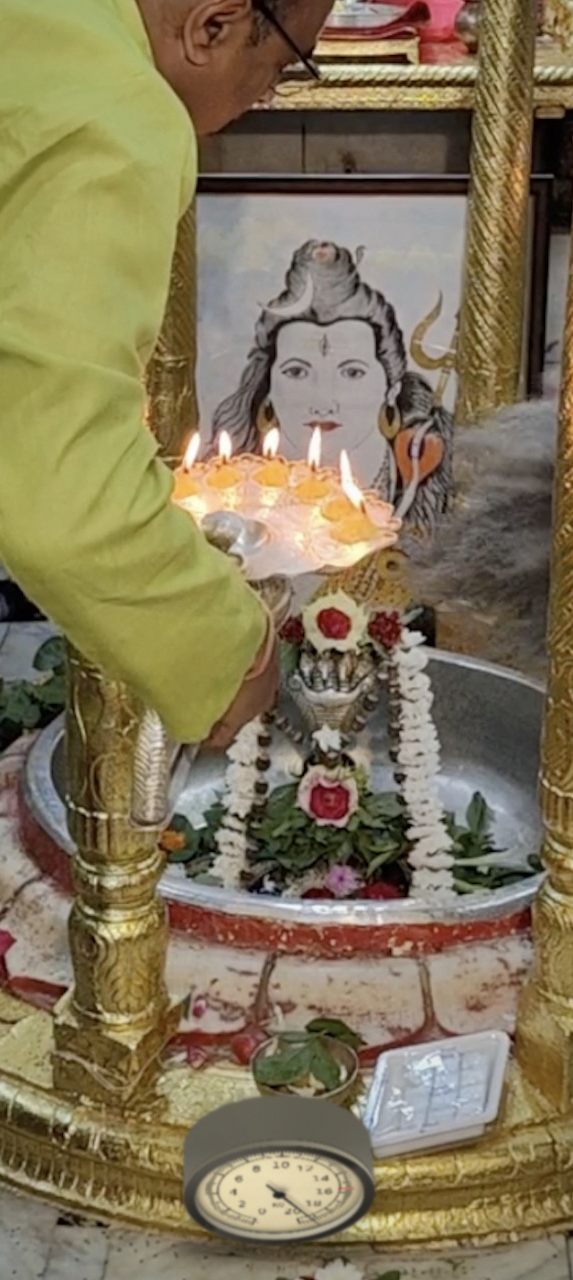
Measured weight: 19 kg
